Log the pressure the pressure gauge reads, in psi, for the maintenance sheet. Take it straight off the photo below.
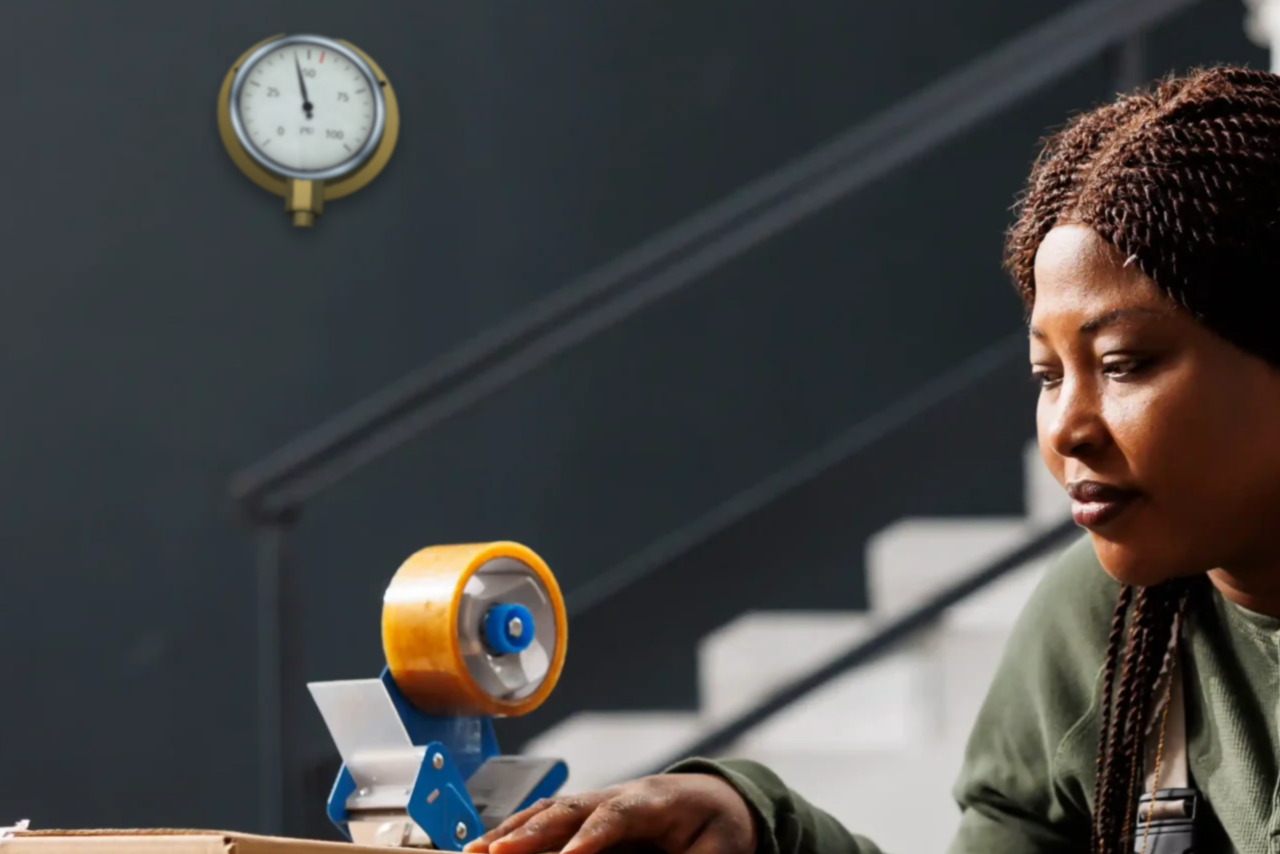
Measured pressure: 45 psi
